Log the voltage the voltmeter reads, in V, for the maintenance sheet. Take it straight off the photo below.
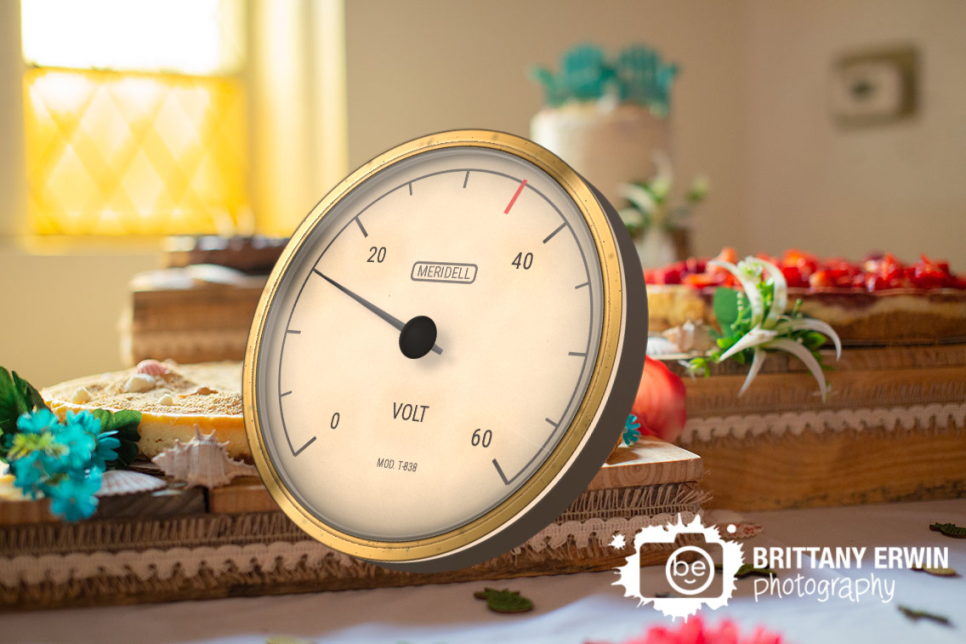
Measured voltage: 15 V
